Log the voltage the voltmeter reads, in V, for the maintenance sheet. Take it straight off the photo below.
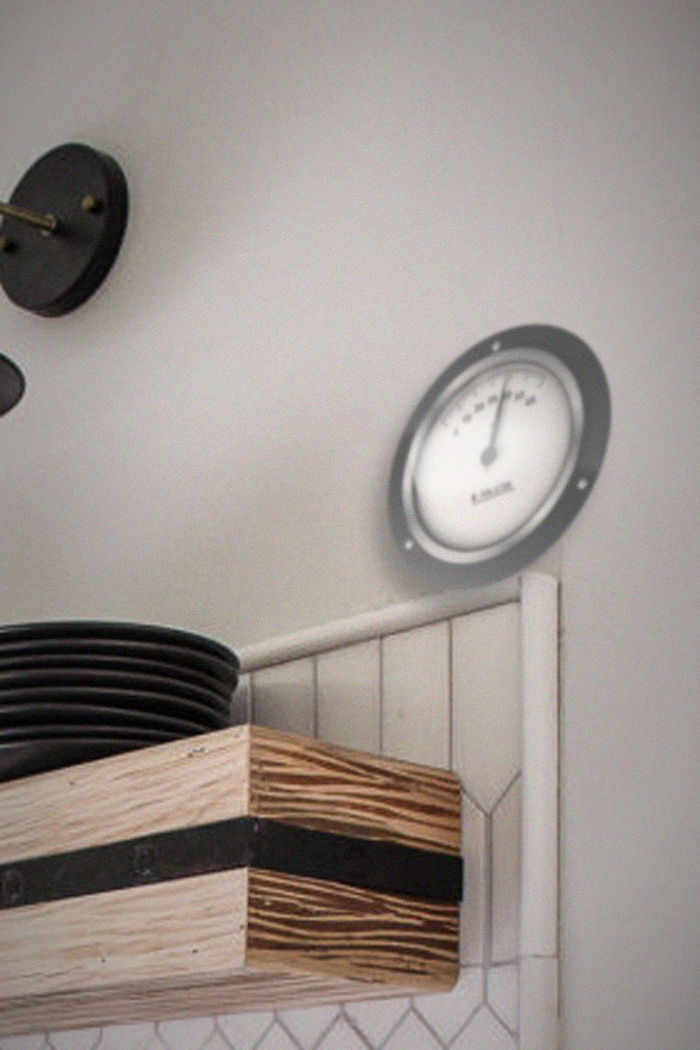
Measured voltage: 40 V
